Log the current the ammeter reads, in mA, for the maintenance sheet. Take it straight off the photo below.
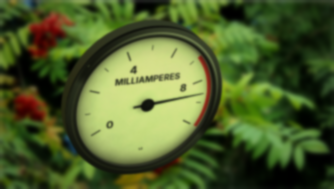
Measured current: 8.5 mA
